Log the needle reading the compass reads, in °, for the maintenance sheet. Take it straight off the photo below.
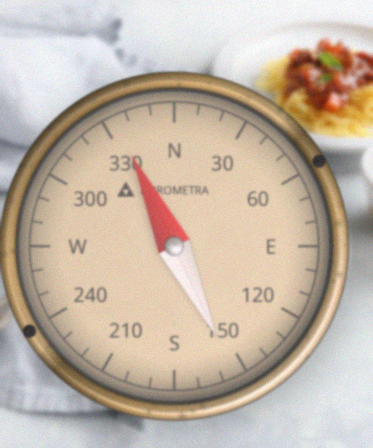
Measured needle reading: 335 °
